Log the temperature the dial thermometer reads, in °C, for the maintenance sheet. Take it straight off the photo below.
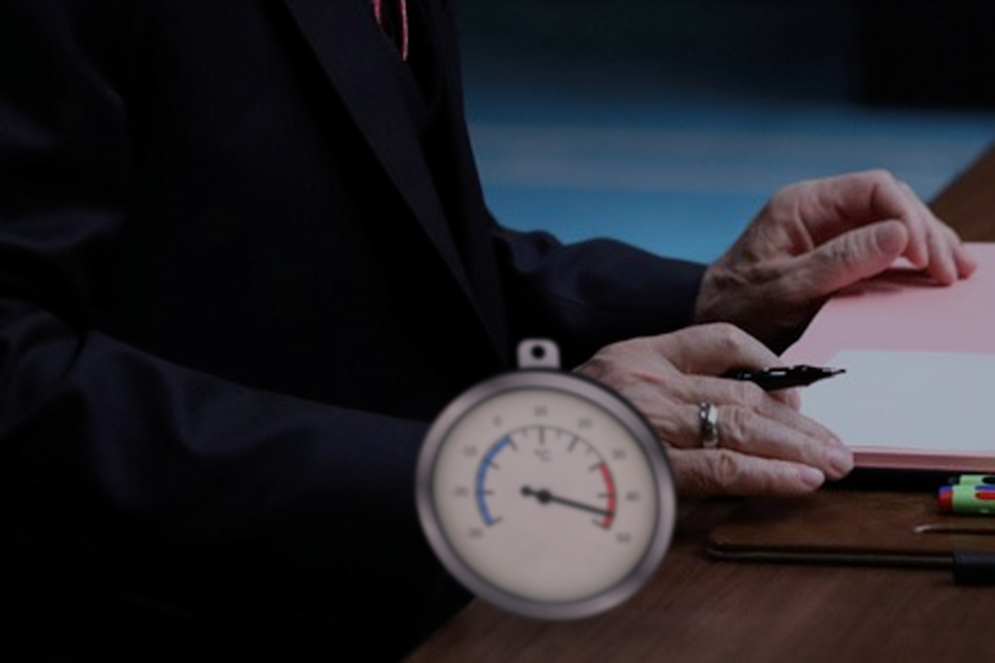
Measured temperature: 45 °C
